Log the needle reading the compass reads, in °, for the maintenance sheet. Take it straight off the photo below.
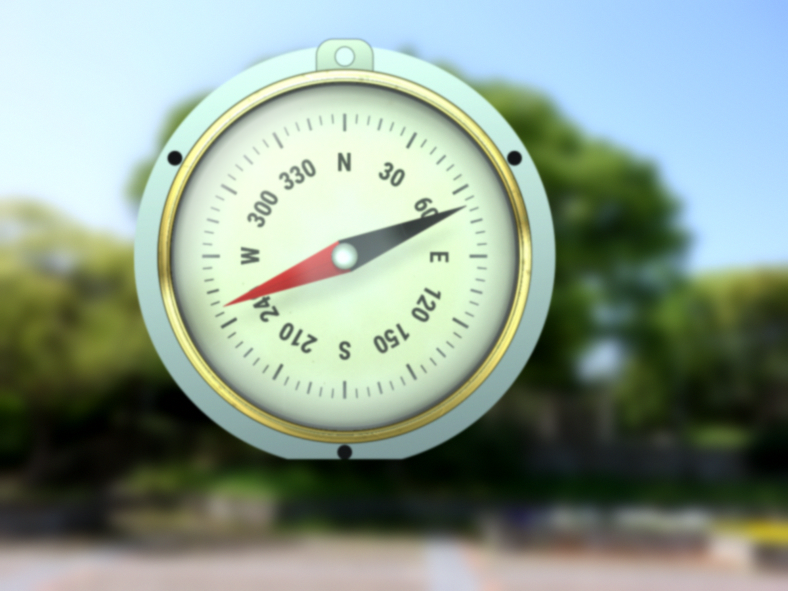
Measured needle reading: 247.5 °
